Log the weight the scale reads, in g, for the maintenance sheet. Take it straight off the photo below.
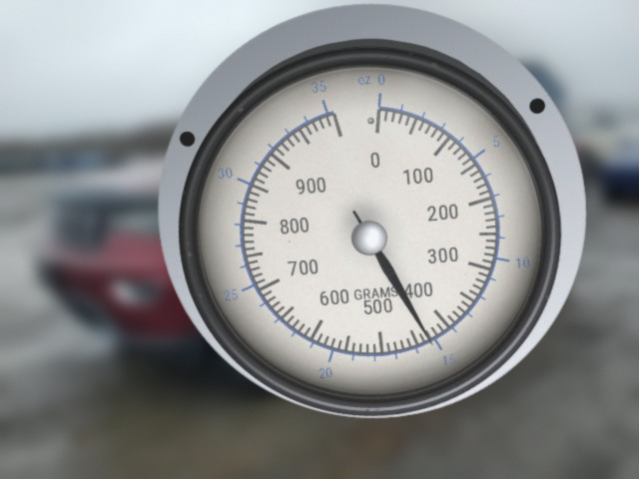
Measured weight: 430 g
